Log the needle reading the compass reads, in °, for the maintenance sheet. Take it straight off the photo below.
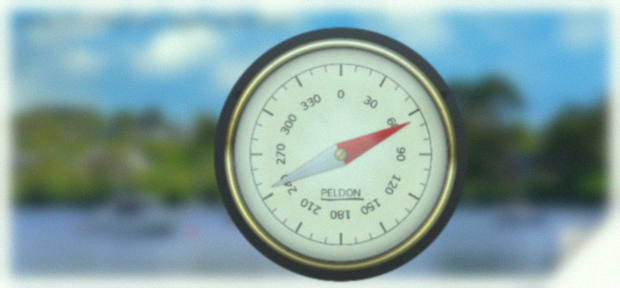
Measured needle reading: 65 °
